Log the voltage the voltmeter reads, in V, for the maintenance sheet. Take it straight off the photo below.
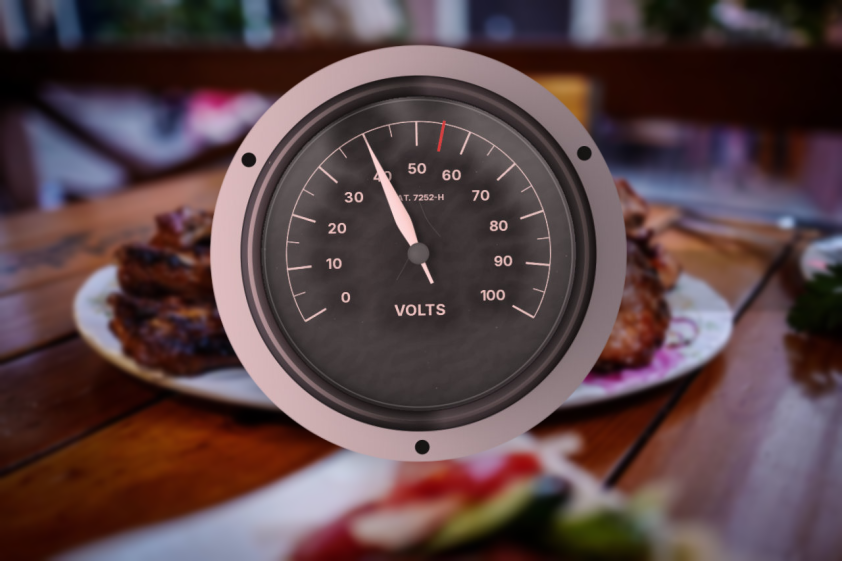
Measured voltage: 40 V
